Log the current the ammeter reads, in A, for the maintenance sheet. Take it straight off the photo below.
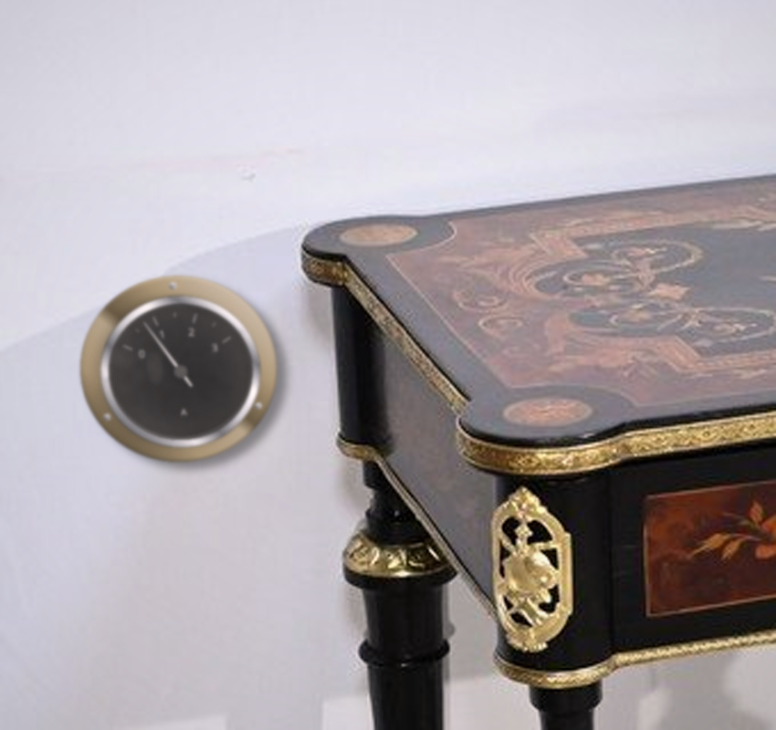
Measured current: 0.75 A
